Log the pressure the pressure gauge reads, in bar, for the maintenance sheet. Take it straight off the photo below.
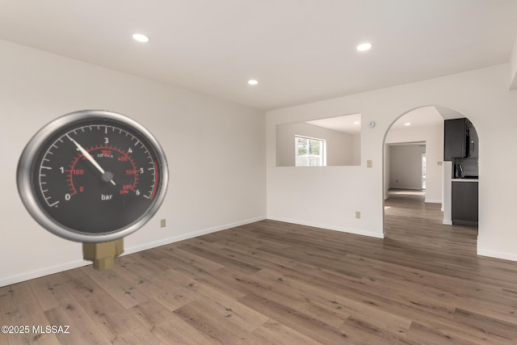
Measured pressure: 2 bar
